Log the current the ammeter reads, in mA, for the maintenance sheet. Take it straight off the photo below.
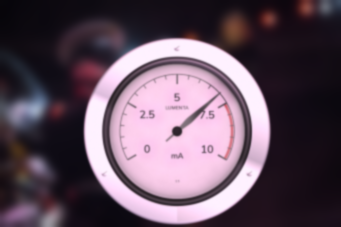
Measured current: 7 mA
